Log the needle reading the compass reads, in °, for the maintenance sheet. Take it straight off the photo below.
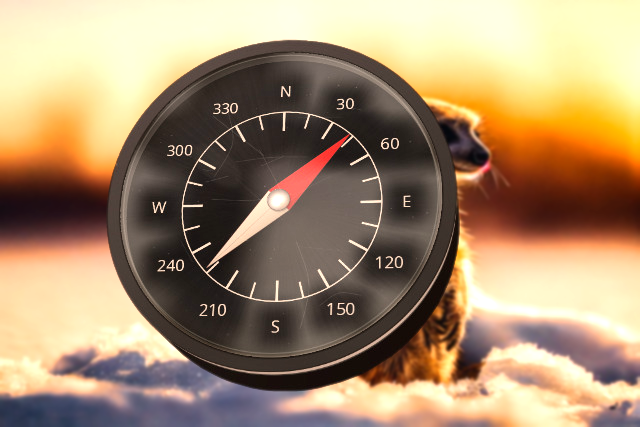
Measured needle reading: 45 °
